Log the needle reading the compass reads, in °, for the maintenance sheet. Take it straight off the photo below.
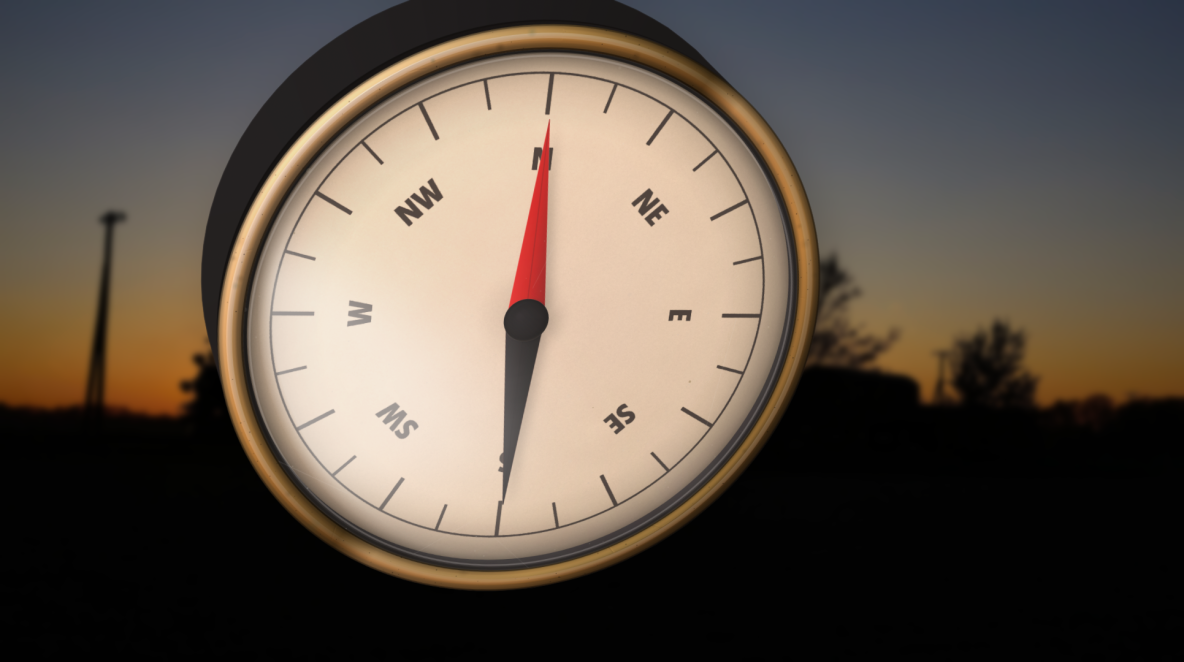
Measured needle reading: 0 °
